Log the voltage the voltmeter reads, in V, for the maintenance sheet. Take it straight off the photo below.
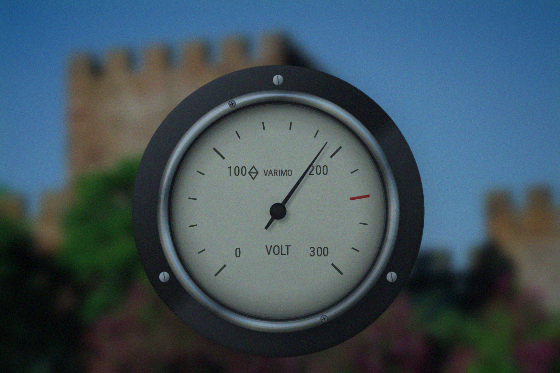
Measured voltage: 190 V
